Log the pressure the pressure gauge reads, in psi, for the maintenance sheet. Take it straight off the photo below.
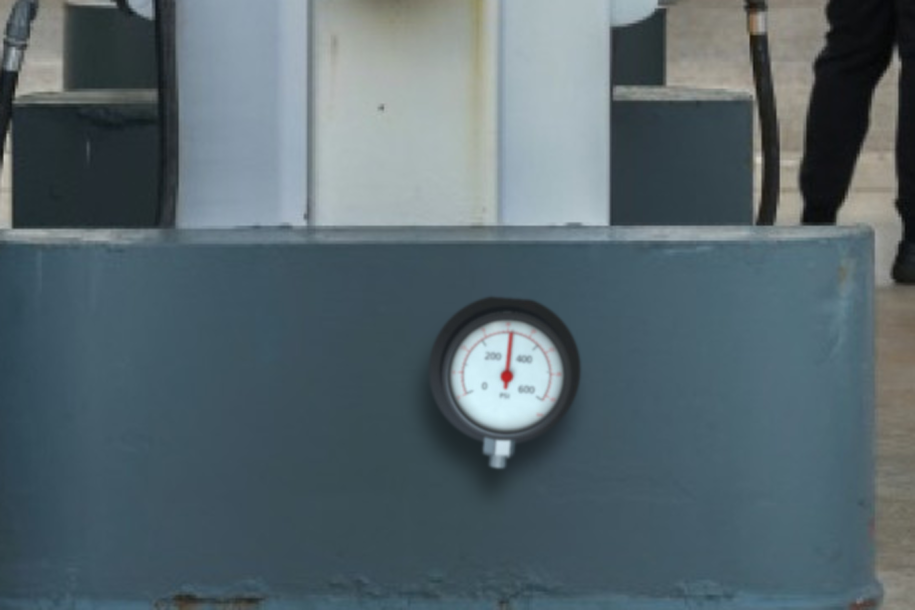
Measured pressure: 300 psi
